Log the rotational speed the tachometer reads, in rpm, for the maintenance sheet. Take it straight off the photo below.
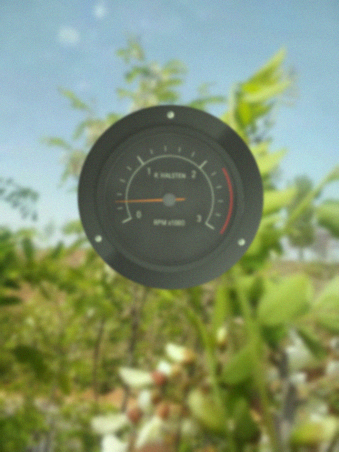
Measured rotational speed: 300 rpm
